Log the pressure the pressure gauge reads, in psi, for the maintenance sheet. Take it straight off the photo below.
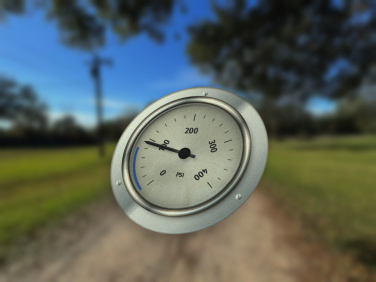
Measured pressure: 90 psi
